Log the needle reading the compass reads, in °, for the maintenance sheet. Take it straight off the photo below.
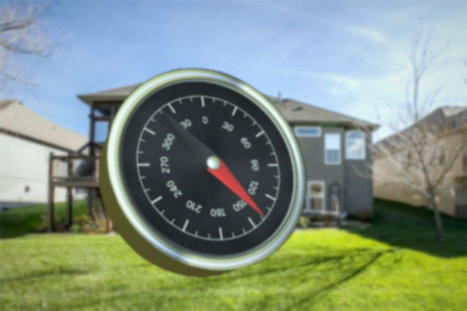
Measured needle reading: 140 °
